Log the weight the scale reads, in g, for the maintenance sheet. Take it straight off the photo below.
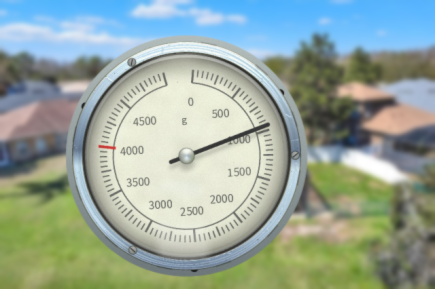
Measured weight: 950 g
